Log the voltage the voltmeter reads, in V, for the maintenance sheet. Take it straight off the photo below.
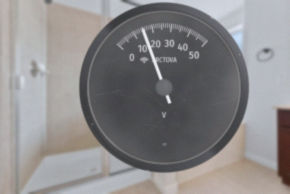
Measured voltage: 15 V
